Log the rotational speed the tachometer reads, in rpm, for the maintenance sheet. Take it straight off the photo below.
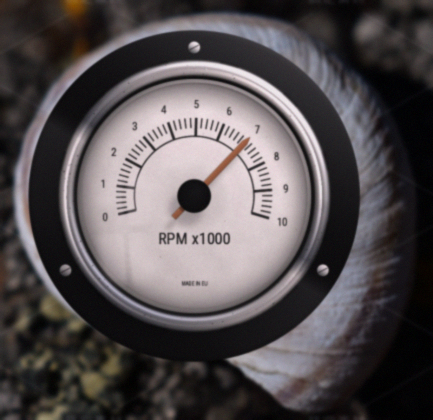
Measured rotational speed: 7000 rpm
